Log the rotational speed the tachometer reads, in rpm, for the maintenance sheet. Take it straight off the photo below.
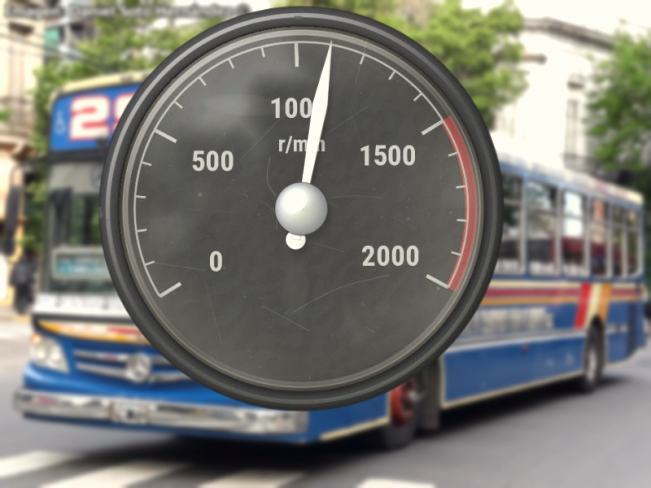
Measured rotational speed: 1100 rpm
